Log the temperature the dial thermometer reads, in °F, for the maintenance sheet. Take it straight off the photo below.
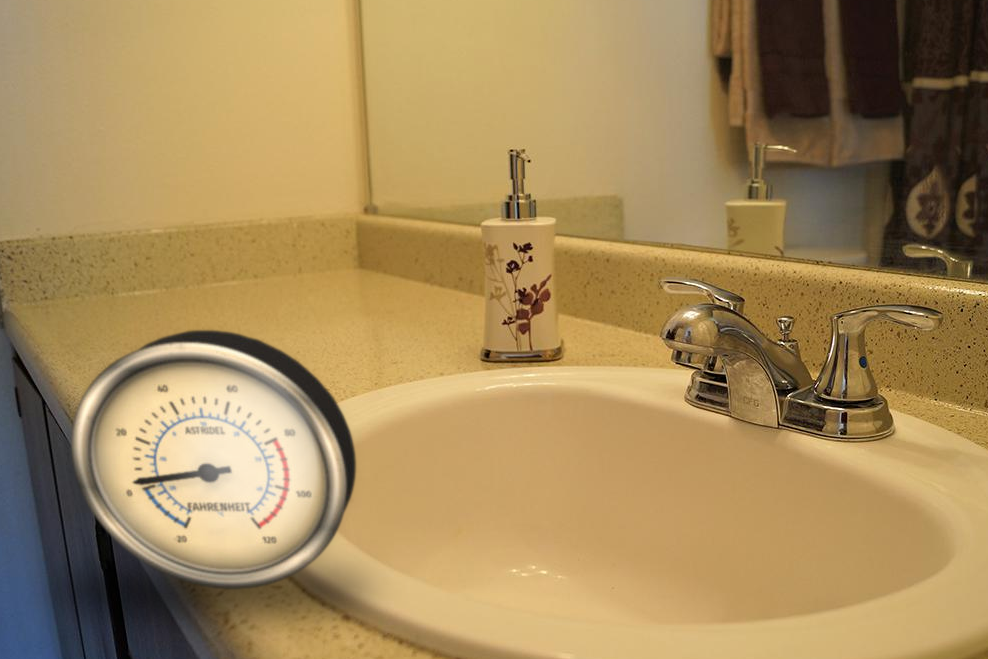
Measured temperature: 4 °F
